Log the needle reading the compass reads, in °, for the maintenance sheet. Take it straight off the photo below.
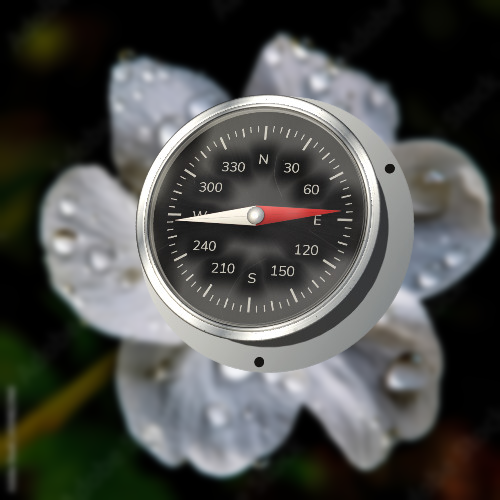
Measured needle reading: 85 °
